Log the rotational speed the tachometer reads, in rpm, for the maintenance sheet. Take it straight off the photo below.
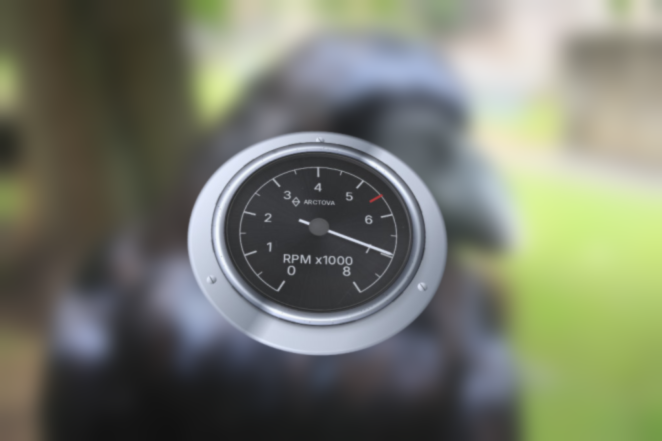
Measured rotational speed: 7000 rpm
